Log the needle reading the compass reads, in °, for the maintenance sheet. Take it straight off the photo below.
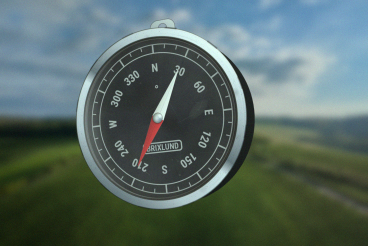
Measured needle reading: 210 °
